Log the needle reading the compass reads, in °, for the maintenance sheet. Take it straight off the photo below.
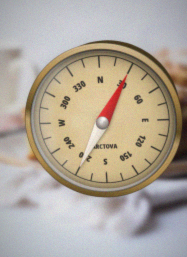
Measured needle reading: 30 °
